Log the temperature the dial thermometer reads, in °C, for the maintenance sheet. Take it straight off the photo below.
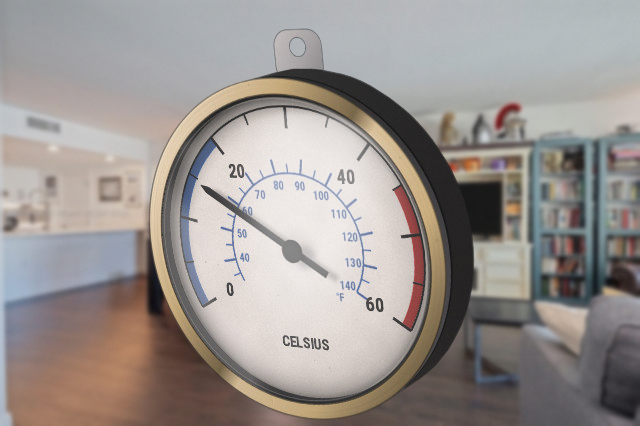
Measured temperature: 15 °C
